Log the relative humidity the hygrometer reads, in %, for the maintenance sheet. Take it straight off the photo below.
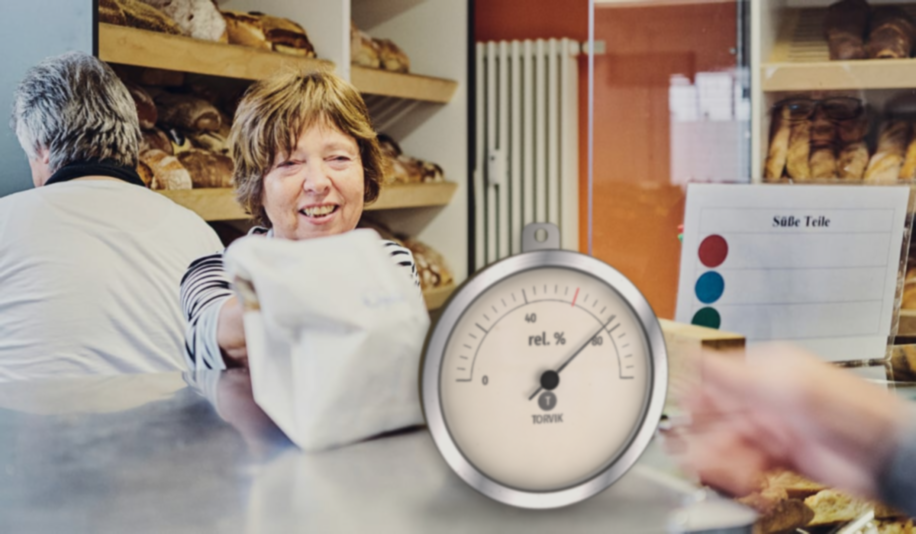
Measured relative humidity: 76 %
